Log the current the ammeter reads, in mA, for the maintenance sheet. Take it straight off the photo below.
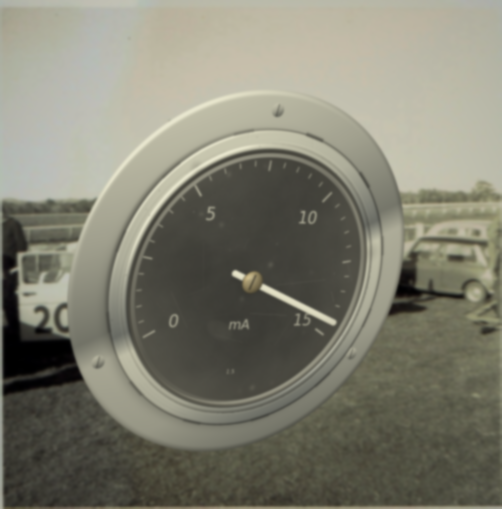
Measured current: 14.5 mA
